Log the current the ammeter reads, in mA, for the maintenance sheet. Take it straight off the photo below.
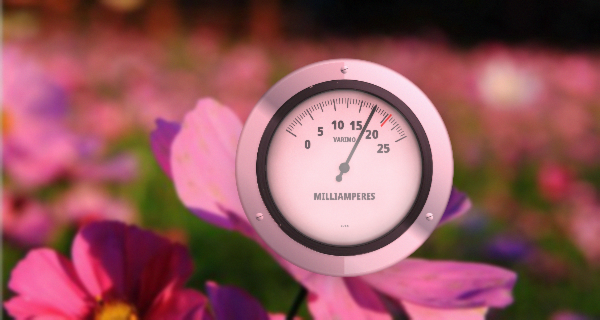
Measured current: 17.5 mA
